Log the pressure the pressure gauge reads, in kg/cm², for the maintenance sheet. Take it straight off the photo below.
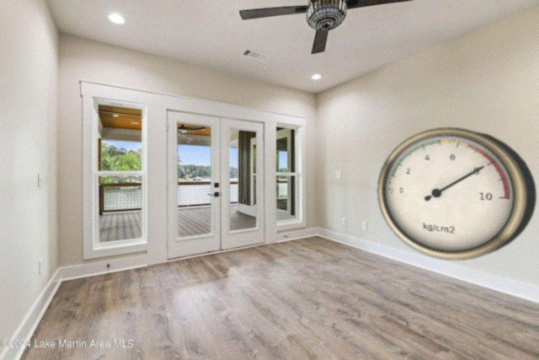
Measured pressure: 8 kg/cm²
